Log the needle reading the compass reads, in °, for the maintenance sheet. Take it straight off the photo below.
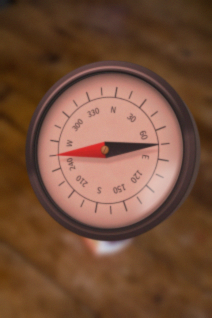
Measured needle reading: 255 °
